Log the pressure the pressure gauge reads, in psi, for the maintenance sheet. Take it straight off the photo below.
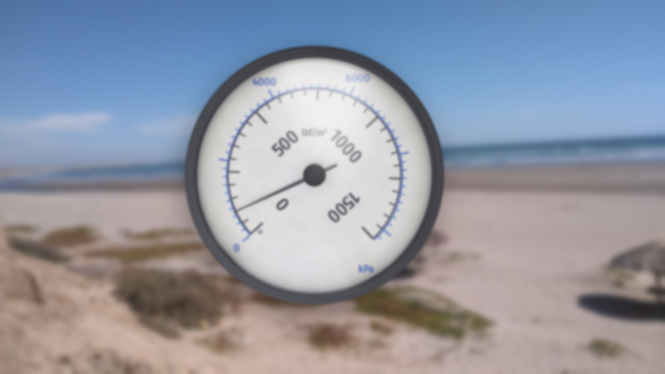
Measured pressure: 100 psi
